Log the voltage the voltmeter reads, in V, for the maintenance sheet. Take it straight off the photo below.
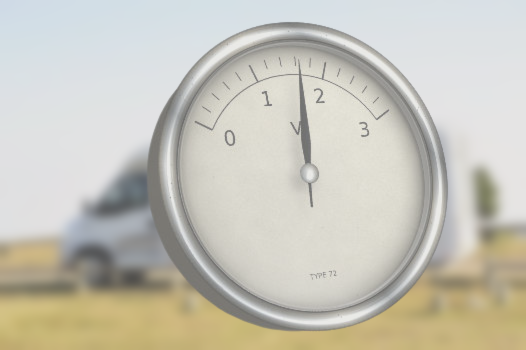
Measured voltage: 1.6 V
